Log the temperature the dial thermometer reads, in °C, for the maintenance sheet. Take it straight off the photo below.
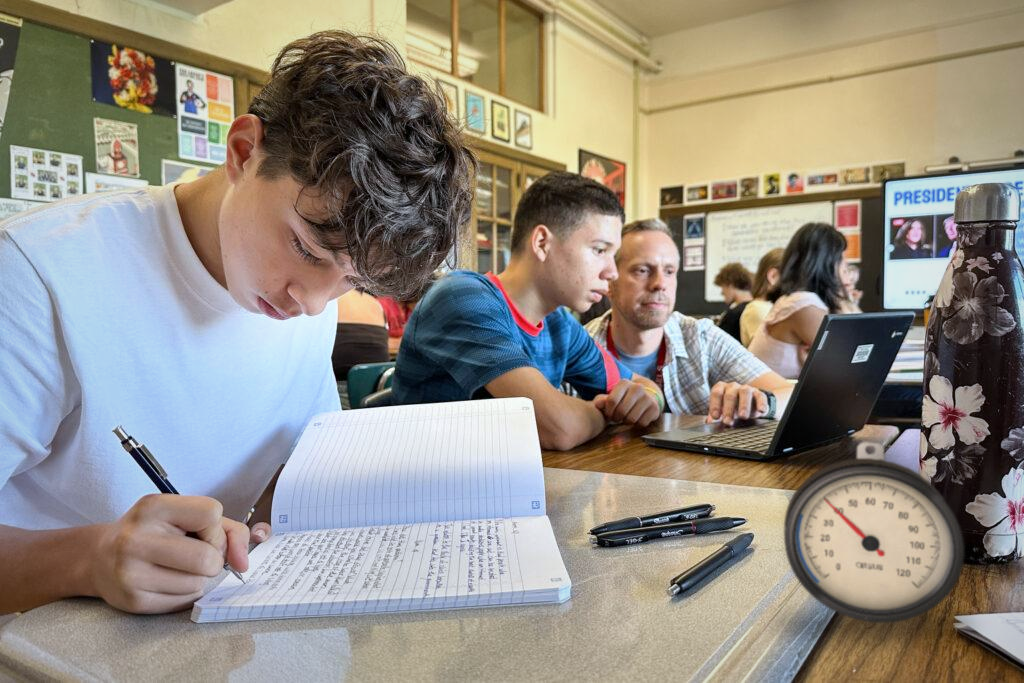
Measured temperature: 40 °C
